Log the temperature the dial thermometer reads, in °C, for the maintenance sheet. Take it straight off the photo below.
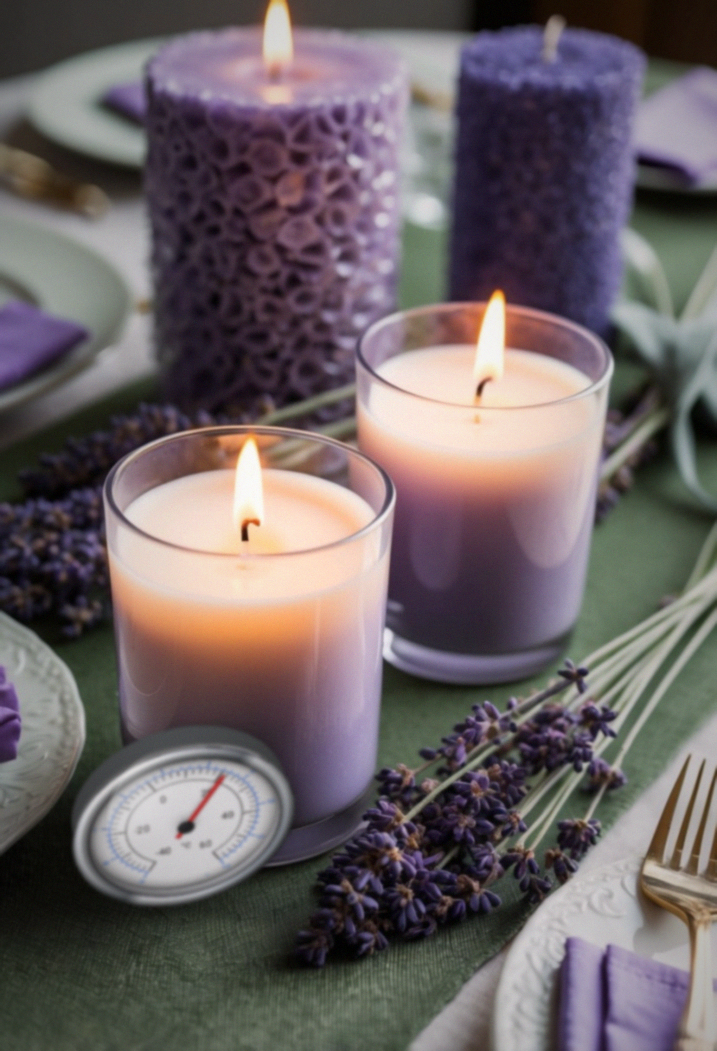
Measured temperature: 20 °C
